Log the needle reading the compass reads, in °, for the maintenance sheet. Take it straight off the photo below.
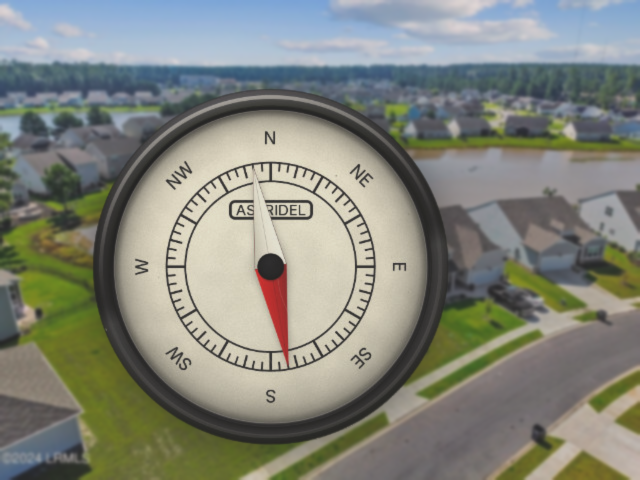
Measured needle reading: 170 °
